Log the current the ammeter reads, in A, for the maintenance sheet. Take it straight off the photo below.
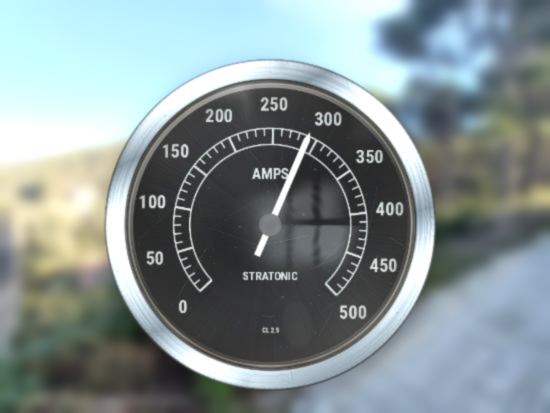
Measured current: 290 A
